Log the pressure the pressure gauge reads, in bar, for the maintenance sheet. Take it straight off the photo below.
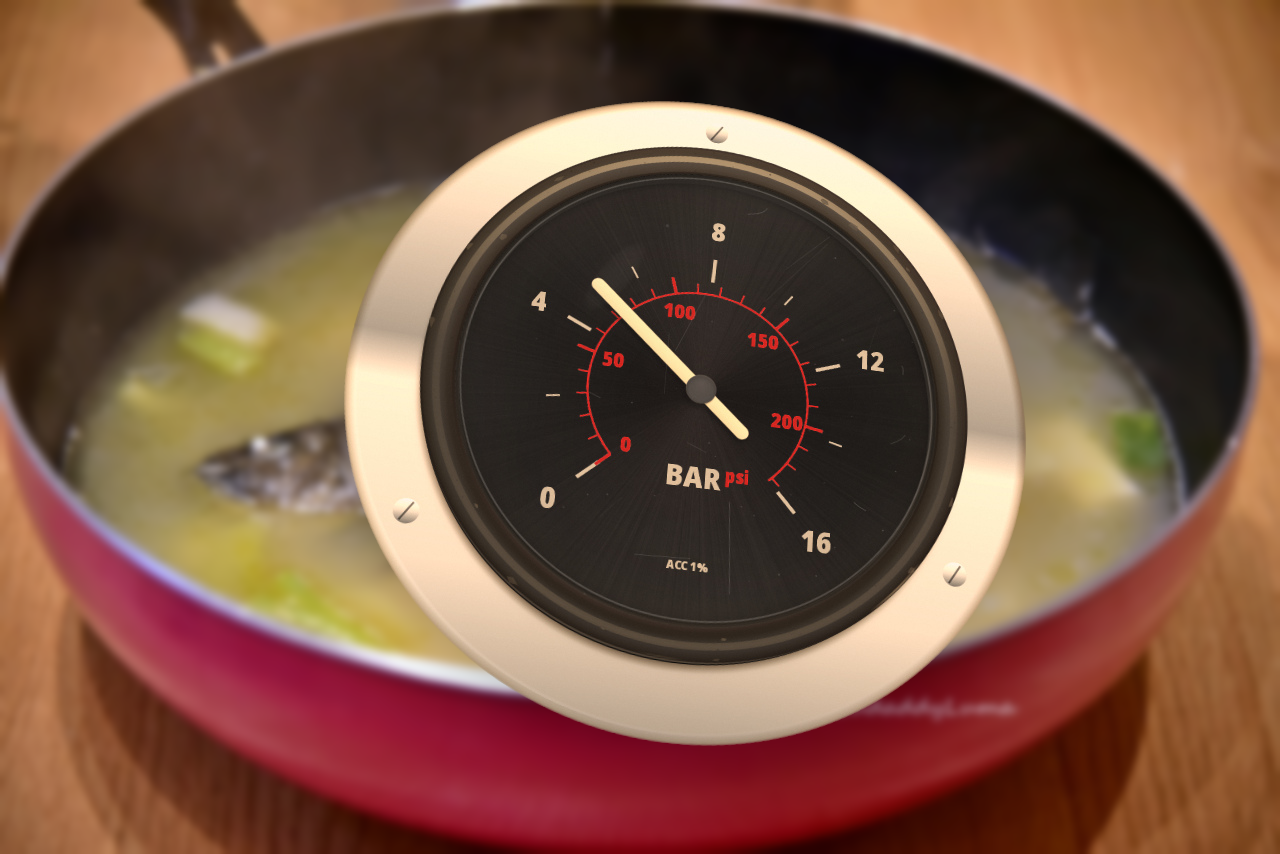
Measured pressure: 5 bar
